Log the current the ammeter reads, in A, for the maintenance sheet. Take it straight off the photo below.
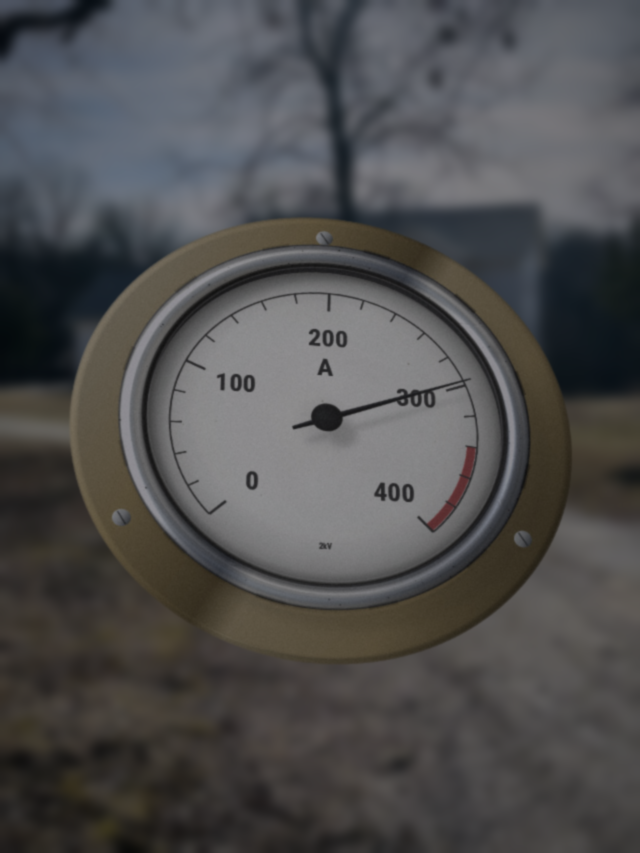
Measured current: 300 A
